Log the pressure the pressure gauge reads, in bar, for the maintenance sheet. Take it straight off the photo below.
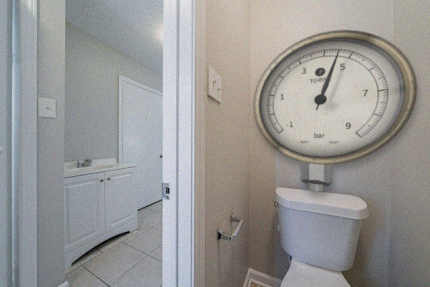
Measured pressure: 4.5 bar
